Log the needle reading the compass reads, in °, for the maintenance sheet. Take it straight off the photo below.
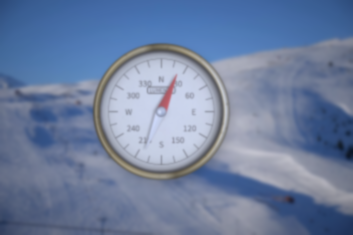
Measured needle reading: 22.5 °
